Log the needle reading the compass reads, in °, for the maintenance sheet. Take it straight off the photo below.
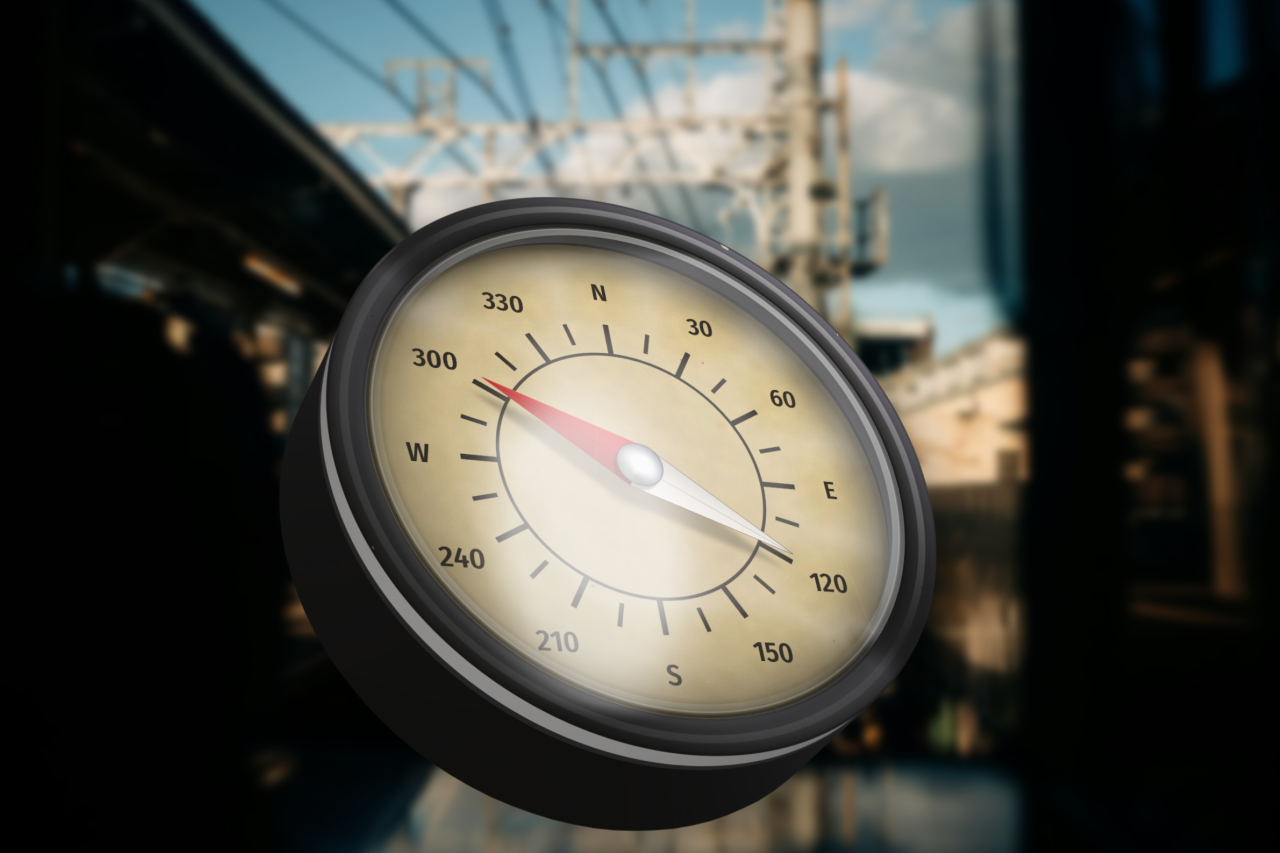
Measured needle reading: 300 °
